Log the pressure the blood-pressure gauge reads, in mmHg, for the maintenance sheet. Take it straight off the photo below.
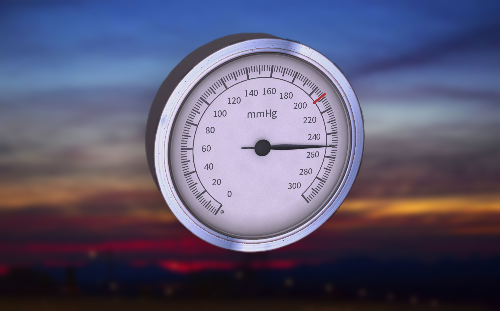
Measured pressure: 250 mmHg
